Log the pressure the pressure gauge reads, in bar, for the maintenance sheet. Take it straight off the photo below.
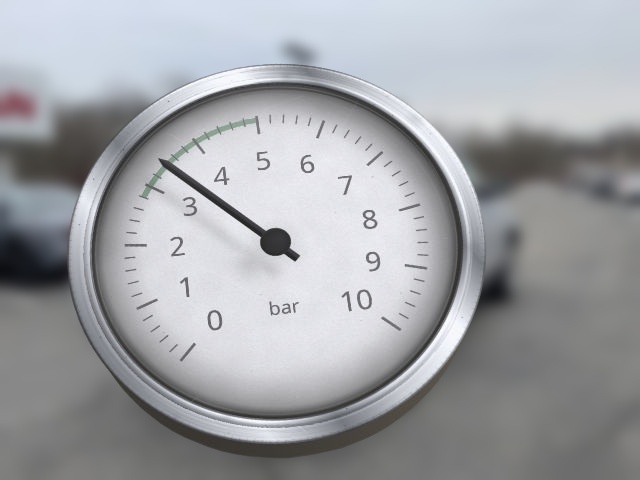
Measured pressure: 3.4 bar
